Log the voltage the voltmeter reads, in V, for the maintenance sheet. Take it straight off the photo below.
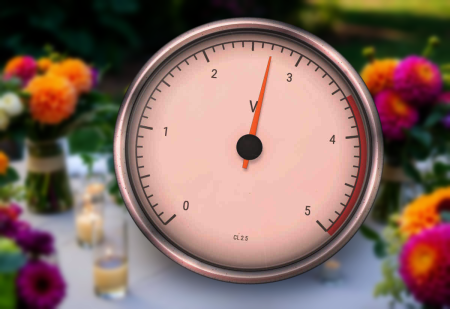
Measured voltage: 2.7 V
